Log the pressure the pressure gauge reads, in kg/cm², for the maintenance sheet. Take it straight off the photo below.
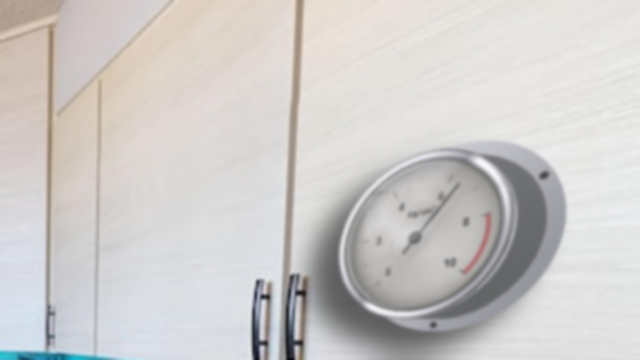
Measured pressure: 6.5 kg/cm²
